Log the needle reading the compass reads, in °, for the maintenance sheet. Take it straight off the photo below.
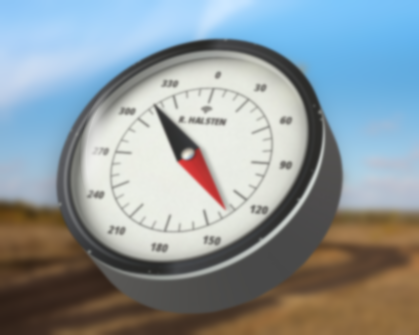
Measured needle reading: 135 °
